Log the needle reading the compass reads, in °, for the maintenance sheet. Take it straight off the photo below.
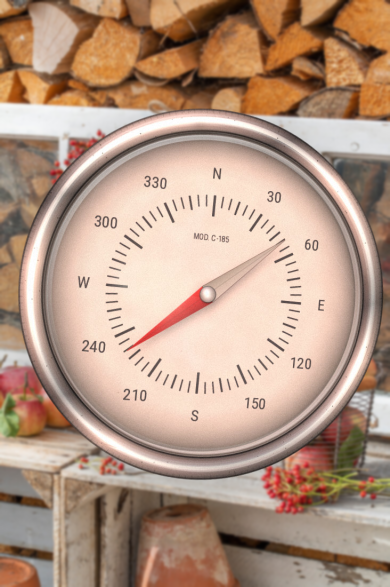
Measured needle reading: 230 °
